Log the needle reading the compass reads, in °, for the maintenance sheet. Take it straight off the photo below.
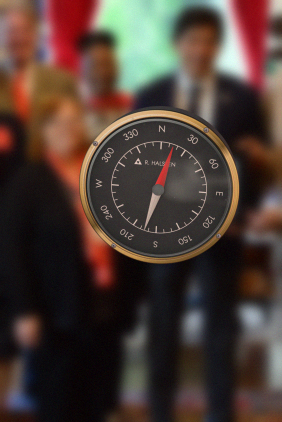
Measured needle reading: 15 °
